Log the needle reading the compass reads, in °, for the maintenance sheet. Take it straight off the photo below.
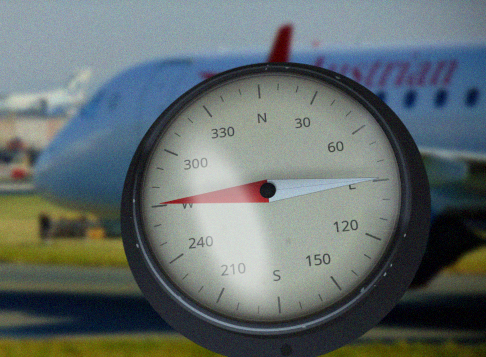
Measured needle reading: 270 °
